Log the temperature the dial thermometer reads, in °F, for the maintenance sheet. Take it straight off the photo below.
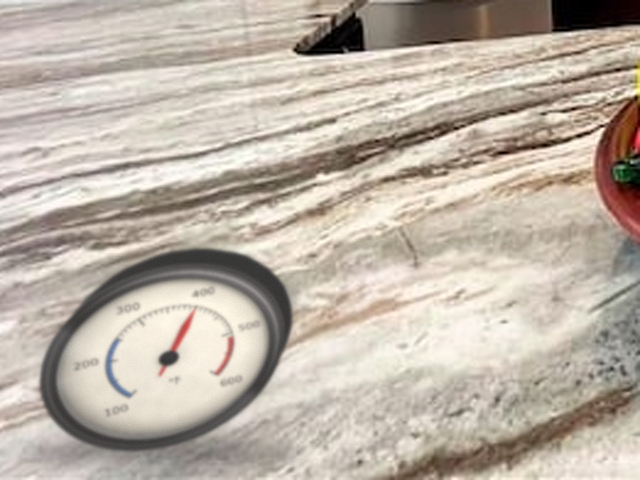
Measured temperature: 400 °F
